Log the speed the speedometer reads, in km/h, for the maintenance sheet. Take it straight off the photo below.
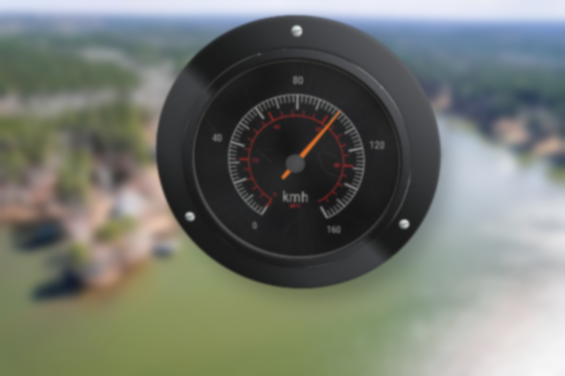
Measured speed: 100 km/h
